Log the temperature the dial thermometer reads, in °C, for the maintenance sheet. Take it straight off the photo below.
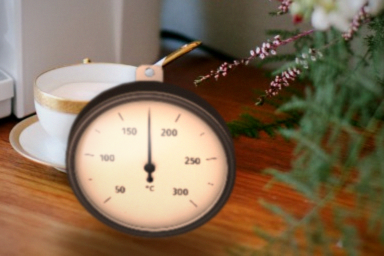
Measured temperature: 175 °C
